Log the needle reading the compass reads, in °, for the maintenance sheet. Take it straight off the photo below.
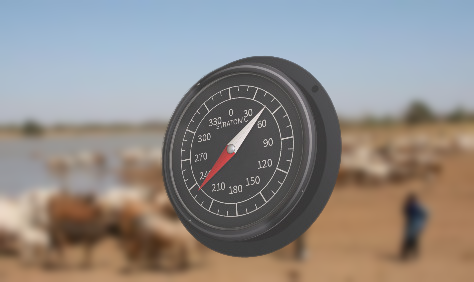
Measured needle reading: 230 °
